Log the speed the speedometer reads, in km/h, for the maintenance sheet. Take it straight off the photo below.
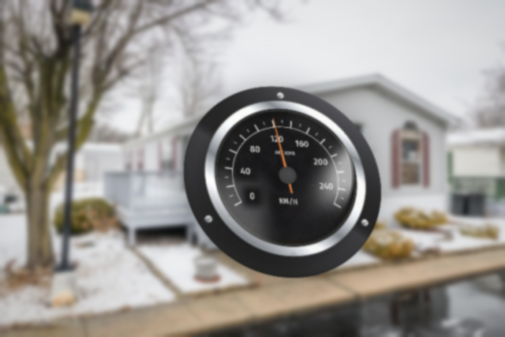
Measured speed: 120 km/h
